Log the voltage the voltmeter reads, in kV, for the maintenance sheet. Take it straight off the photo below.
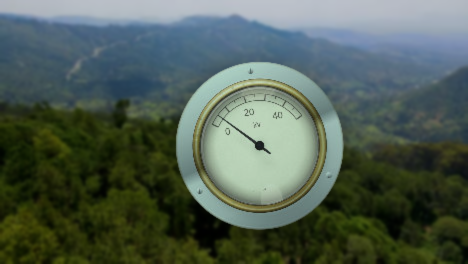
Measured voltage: 5 kV
